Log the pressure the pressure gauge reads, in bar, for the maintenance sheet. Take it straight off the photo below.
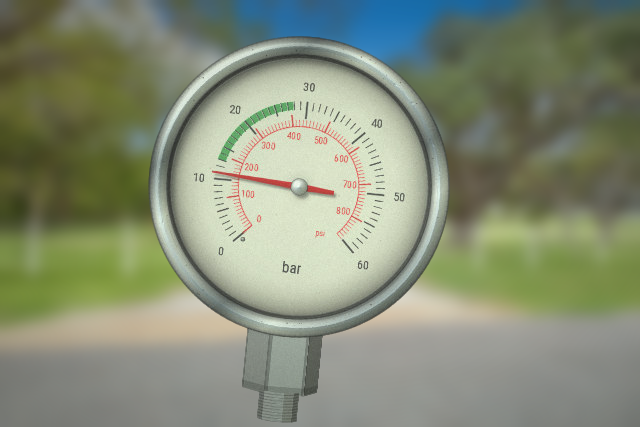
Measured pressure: 11 bar
